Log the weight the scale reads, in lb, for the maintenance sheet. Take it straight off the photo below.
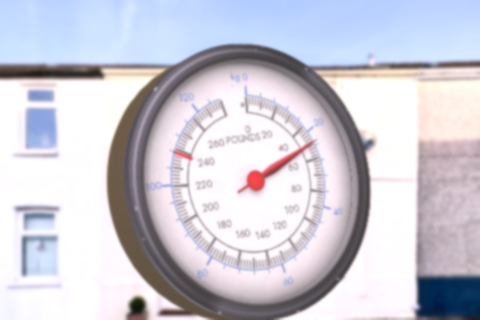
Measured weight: 50 lb
